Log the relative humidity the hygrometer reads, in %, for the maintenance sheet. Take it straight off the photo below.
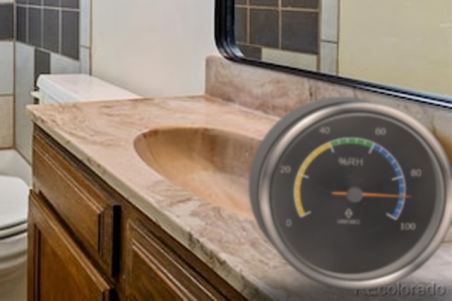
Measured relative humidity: 88 %
